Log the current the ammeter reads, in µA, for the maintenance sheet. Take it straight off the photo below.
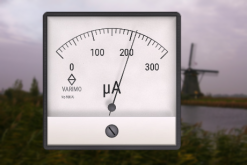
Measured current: 210 µA
